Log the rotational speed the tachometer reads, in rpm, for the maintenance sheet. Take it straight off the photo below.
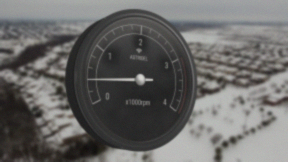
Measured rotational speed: 400 rpm
